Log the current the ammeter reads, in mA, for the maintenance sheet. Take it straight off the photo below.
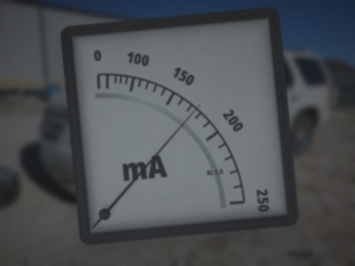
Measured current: 175 mA
